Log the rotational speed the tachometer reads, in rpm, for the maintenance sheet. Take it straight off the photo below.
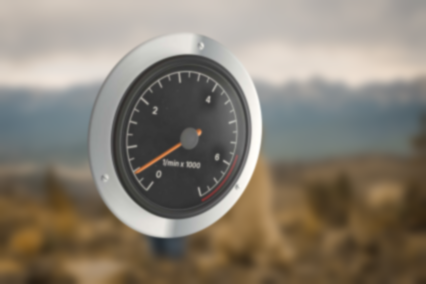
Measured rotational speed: 500 rpm
